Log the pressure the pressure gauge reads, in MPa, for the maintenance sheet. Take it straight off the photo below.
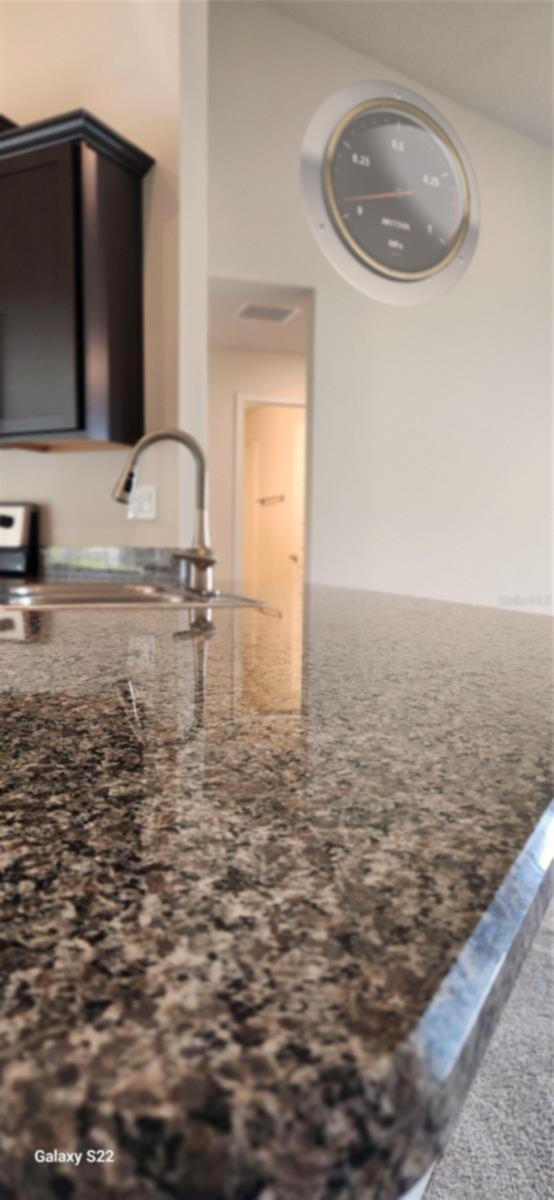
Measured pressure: 0.05 MPa
